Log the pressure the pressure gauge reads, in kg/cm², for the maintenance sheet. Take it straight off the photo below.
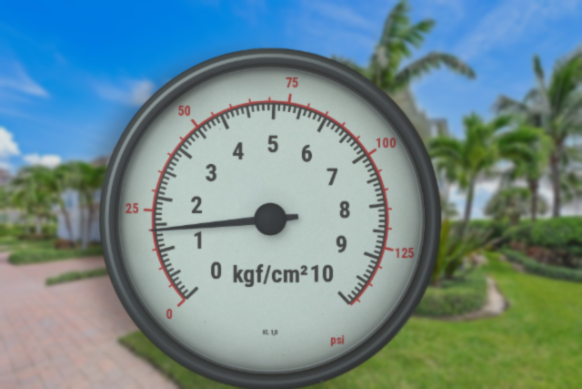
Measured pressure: 1.4 kg/cm²
